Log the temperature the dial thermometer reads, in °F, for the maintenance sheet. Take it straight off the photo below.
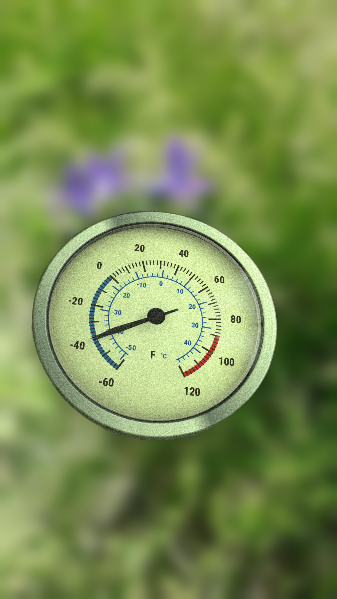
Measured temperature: -40 °F
